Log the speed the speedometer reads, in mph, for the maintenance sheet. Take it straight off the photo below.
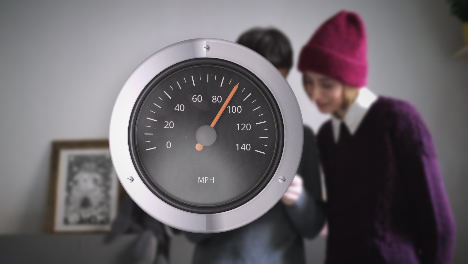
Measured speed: 90 mph
